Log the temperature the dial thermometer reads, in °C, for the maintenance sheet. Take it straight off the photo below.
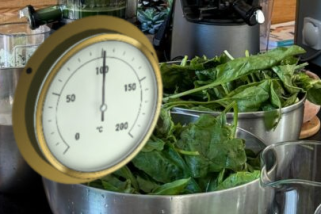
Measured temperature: 100 °C
